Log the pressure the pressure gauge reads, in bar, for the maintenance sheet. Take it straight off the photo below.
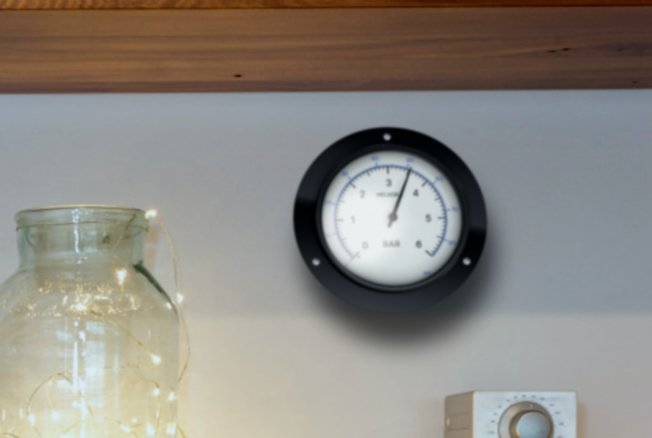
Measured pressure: 3.5 bar
